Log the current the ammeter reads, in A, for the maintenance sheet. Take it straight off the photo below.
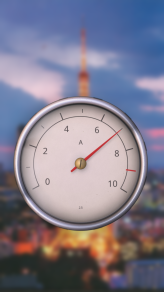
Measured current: 7 A
